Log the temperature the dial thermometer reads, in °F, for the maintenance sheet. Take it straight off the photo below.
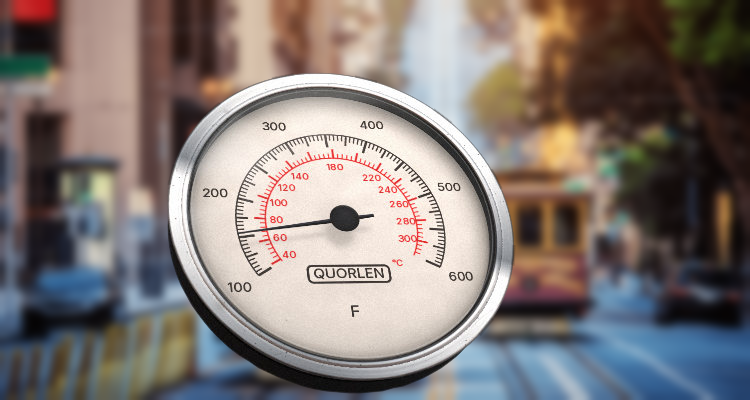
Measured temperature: 150 °F
